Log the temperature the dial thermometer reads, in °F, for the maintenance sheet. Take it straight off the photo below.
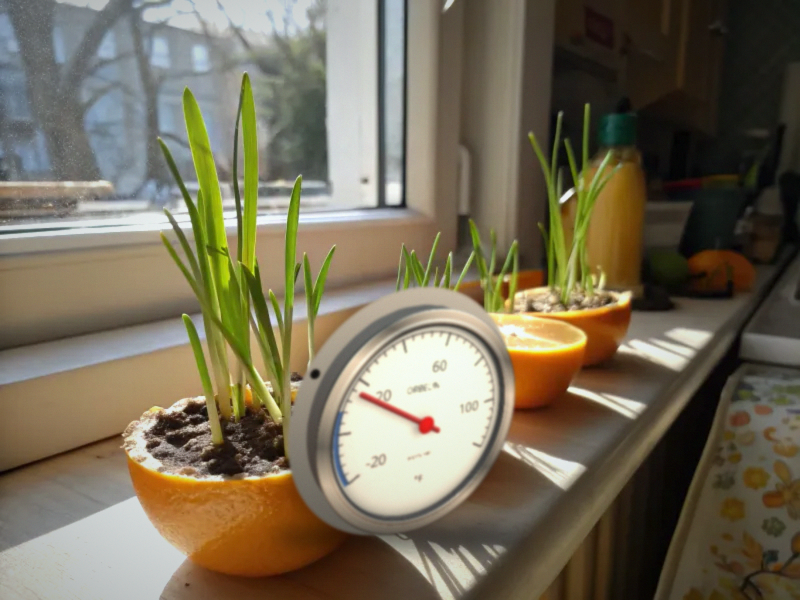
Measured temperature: 16 °F
